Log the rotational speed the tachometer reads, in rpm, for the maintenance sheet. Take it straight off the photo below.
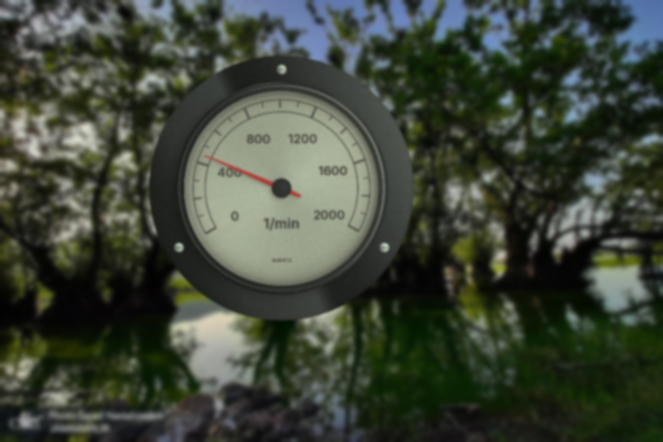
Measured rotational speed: 450 rpm
